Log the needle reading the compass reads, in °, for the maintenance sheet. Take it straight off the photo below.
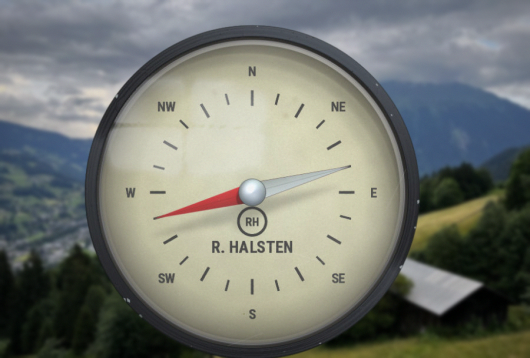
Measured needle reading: 255 °
